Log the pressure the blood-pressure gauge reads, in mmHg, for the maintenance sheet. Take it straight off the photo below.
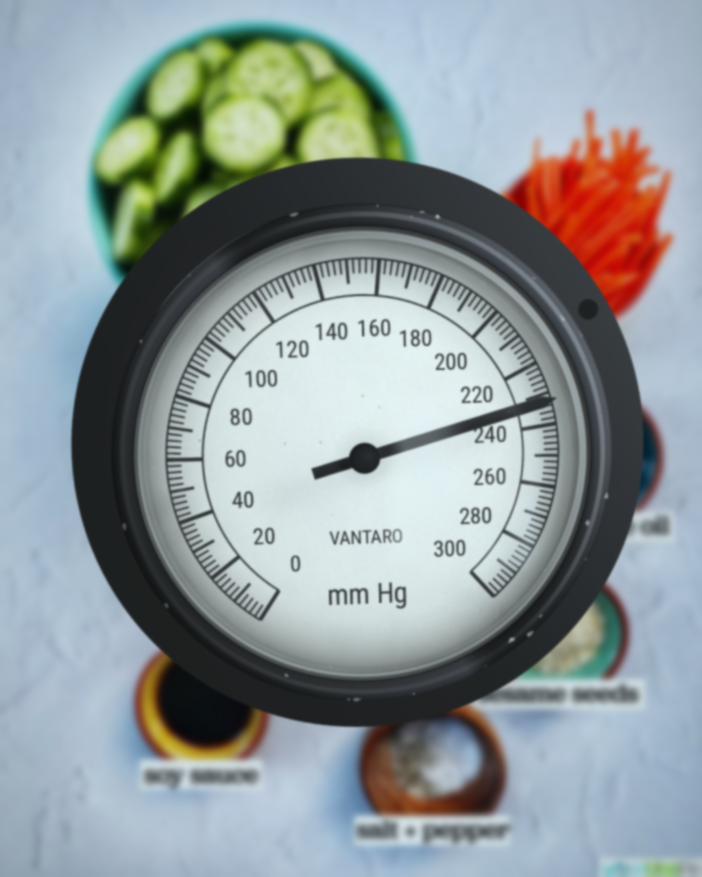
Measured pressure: 232 mmHg
